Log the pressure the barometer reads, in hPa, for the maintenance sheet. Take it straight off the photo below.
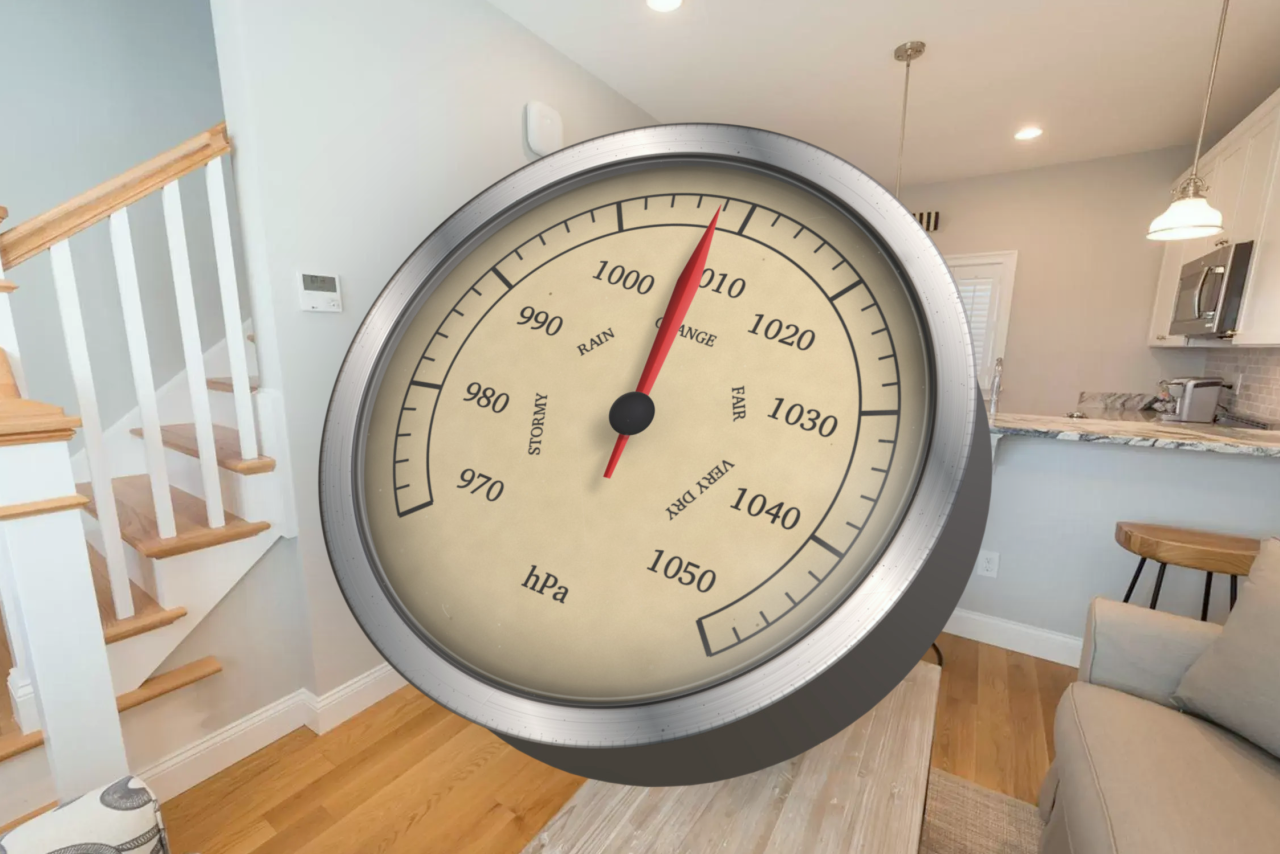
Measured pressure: 1008 hPa
